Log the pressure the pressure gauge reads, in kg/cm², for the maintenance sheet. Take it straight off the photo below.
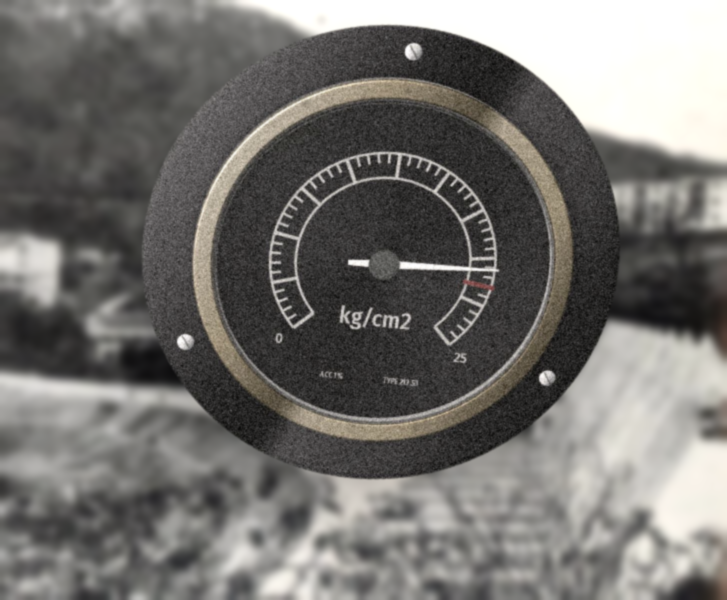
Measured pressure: 20.5 kg/cm²
